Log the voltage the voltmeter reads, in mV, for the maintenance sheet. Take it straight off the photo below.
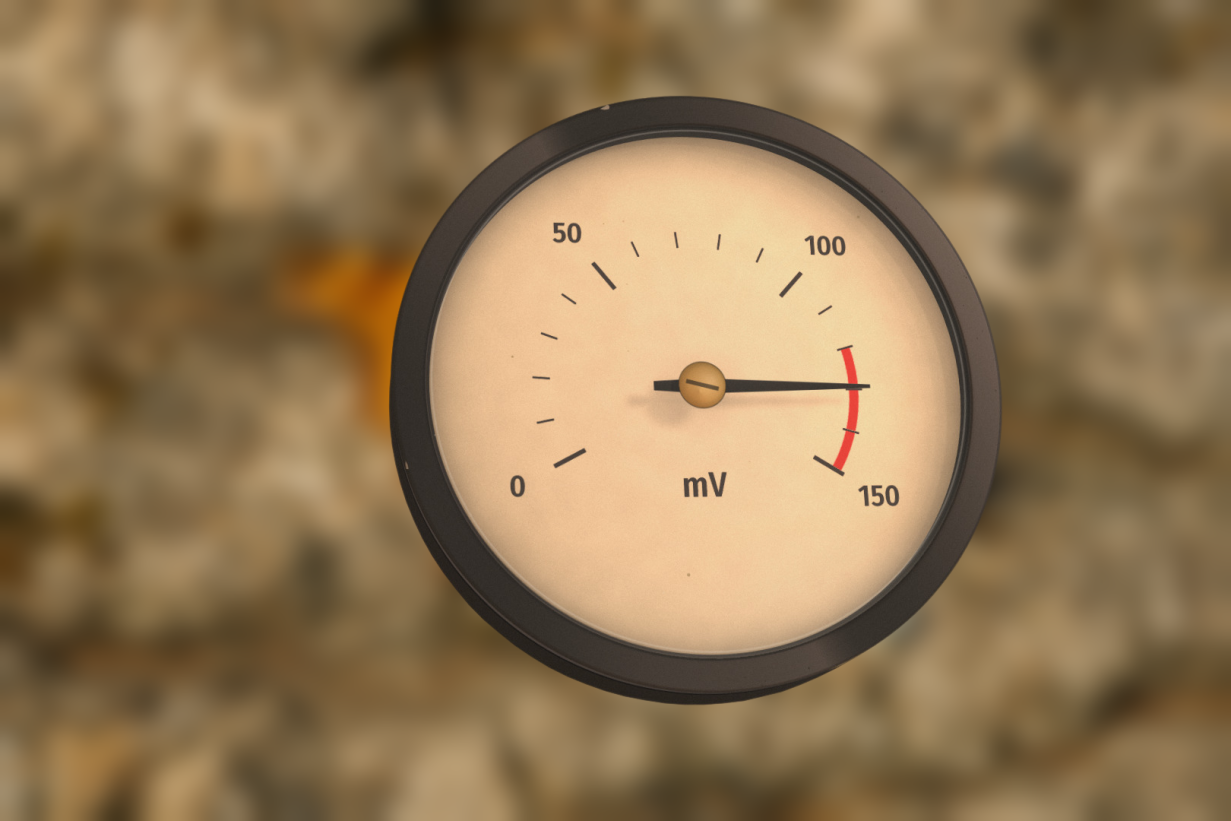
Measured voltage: 130 mV
